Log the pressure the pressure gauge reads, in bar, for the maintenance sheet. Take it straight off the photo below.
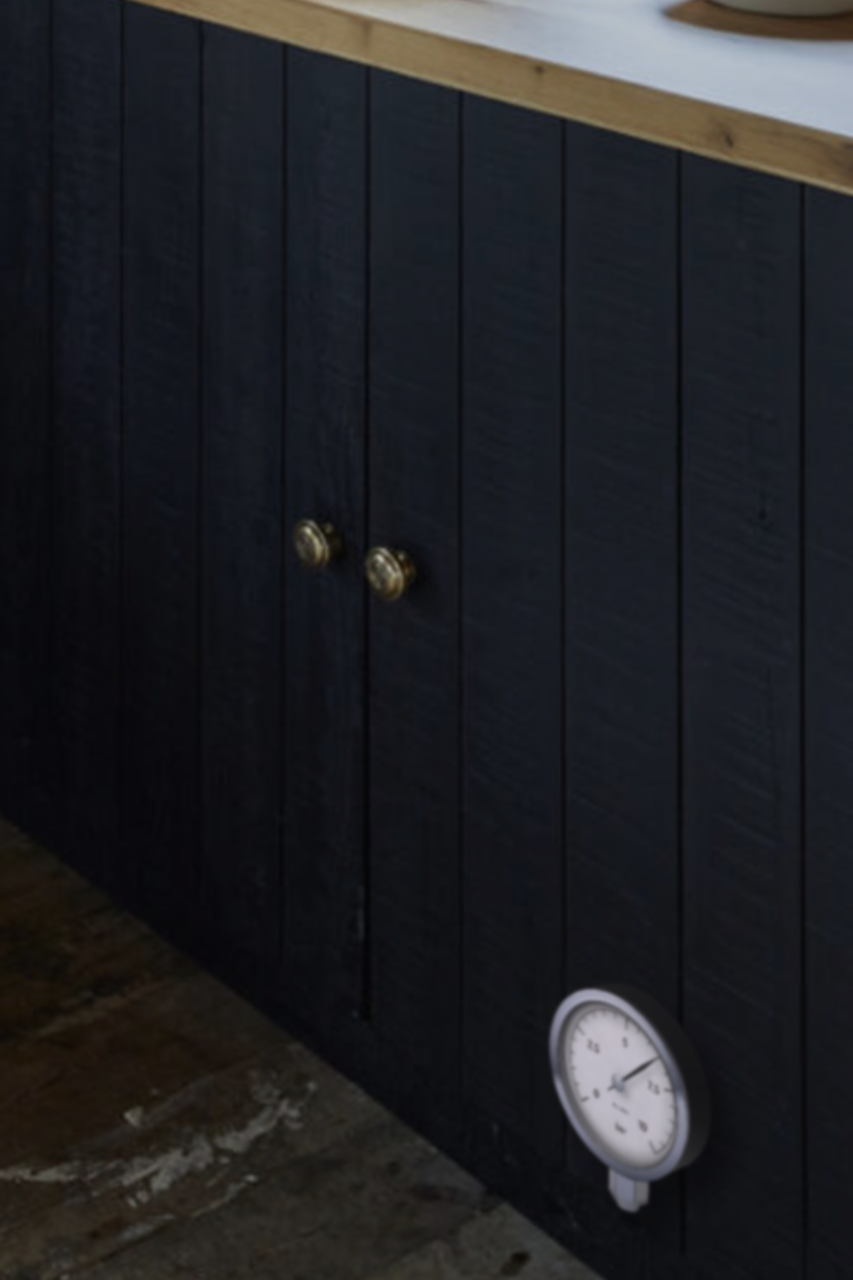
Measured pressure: 6.5 bar
